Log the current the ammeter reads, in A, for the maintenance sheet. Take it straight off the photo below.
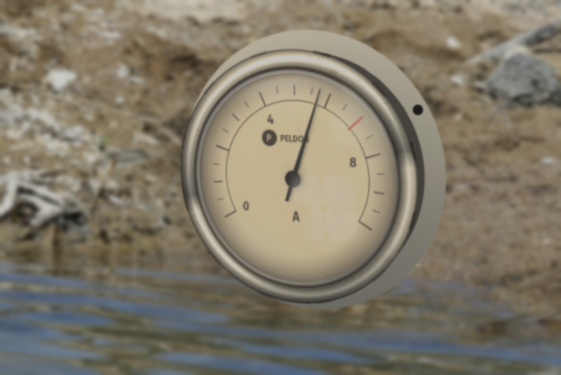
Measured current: 5.75 A
